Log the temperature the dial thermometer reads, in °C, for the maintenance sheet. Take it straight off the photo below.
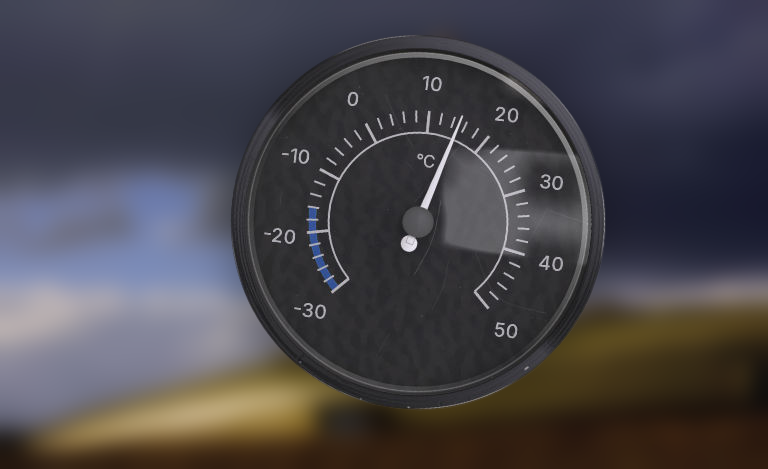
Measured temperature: 15 °C
